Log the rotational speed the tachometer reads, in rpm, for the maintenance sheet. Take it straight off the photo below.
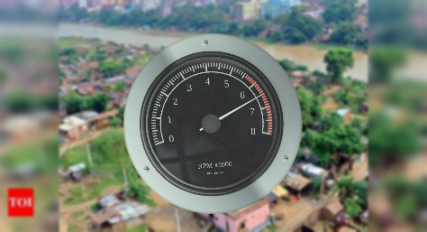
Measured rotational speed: 6500 rpm
